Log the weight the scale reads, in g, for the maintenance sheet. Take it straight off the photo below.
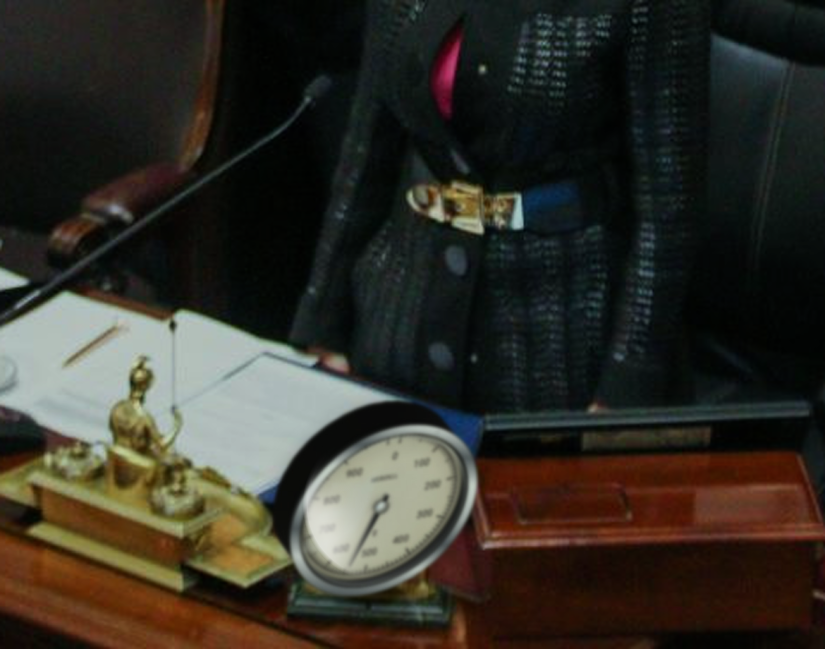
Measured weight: 550 g
